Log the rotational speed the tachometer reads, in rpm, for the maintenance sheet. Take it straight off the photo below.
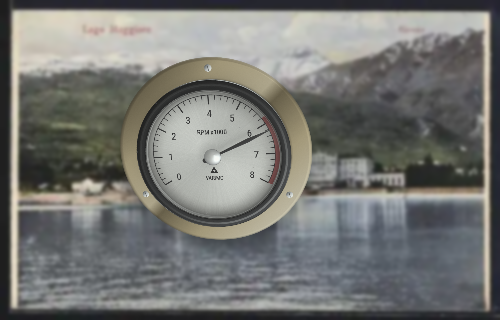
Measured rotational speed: 6200 rpm
